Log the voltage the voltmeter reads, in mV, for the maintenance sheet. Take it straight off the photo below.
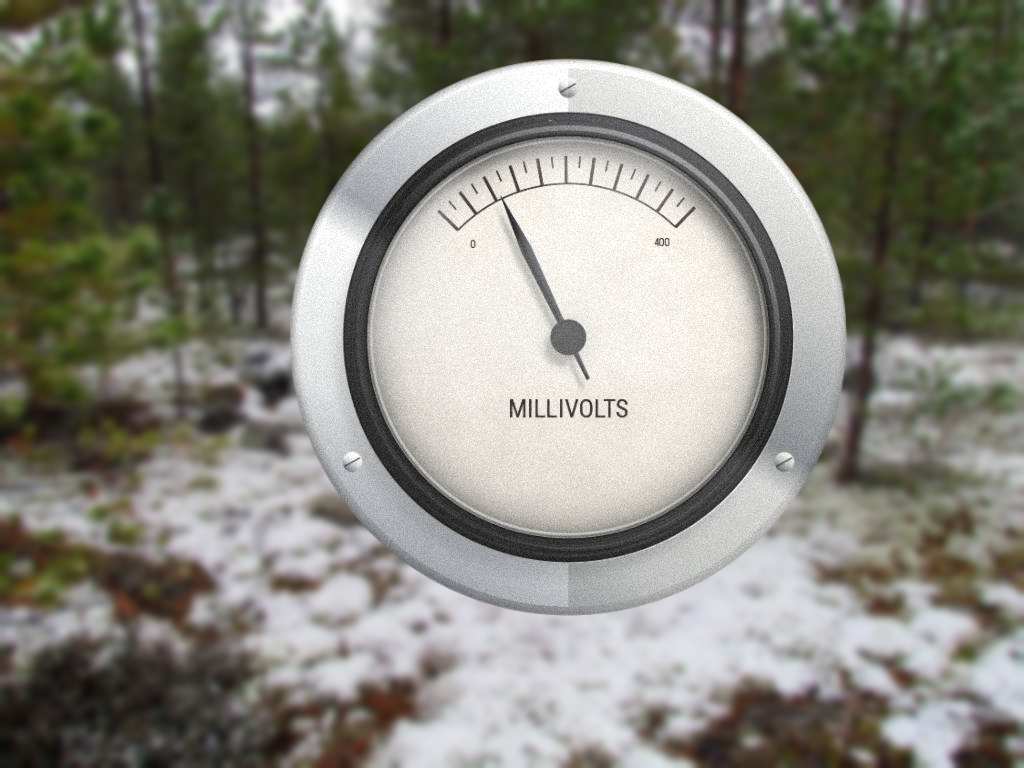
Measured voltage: 90 mV
